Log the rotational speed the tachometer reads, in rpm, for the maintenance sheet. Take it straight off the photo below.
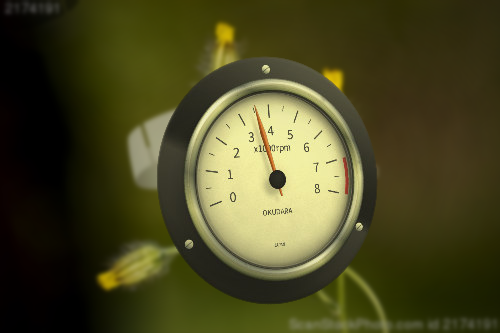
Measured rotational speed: 3500 rpm
